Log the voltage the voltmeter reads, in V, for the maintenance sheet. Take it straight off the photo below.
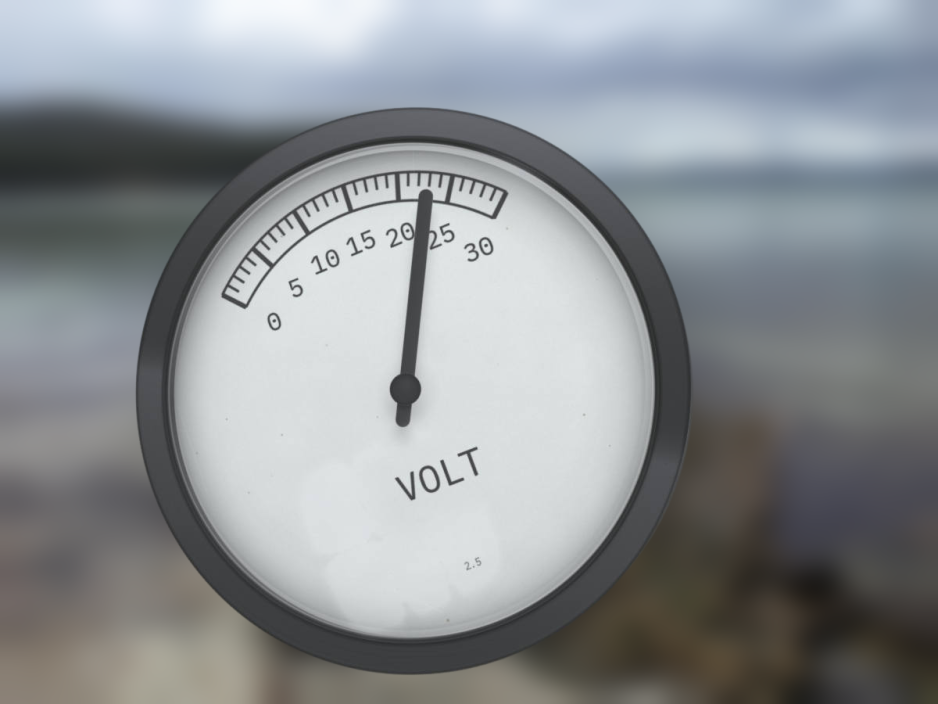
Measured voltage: 23 V
